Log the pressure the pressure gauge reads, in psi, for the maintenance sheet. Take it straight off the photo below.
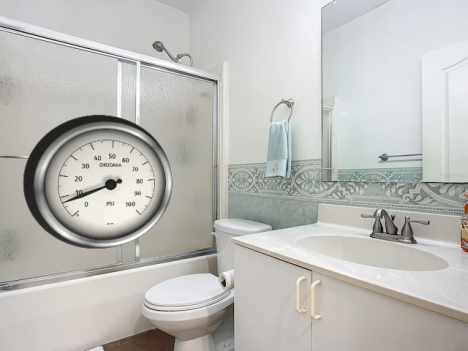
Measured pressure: 7.5 psi
